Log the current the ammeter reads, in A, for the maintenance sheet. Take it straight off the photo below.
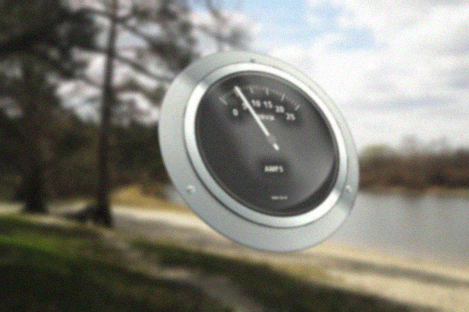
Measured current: 5 A
